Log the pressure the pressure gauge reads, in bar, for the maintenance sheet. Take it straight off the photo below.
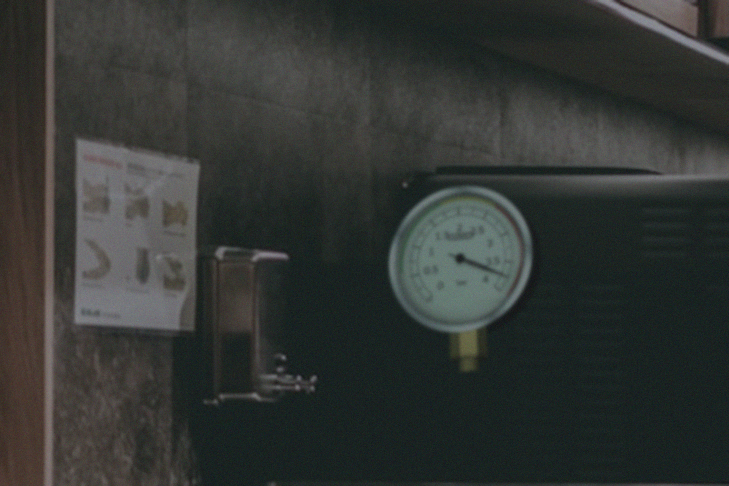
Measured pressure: 3.75 bar
